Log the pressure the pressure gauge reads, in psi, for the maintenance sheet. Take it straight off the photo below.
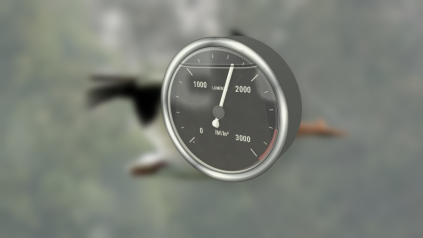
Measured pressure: 1700 psi
